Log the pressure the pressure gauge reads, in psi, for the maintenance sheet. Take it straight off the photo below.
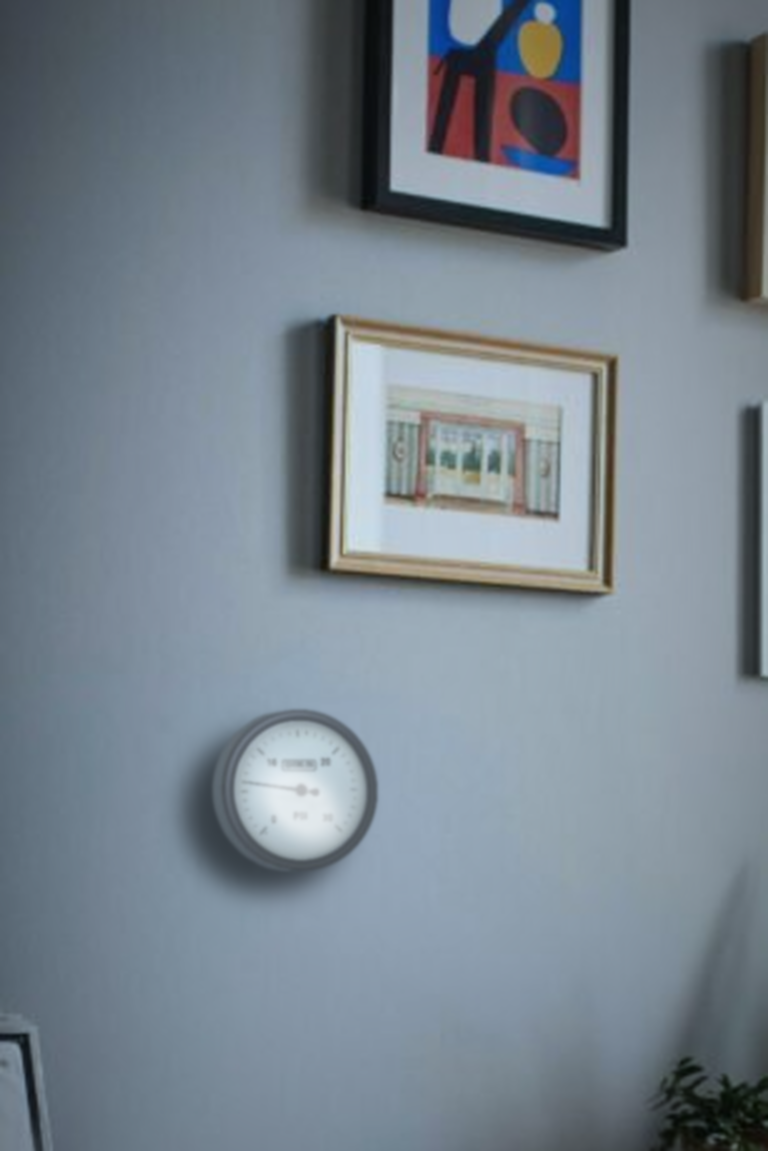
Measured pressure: 6 psi
